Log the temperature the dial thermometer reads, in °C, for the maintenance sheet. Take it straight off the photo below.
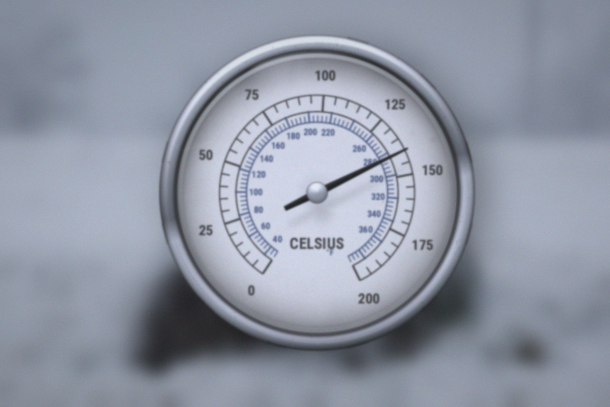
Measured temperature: 140 °C
